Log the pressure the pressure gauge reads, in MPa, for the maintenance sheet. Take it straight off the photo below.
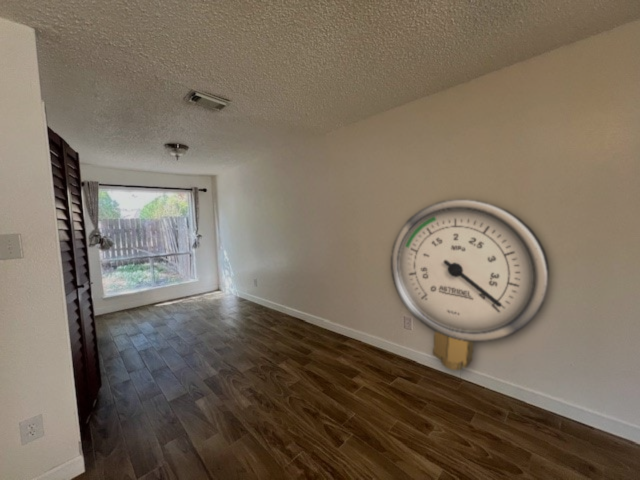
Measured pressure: 3.9 MPa
